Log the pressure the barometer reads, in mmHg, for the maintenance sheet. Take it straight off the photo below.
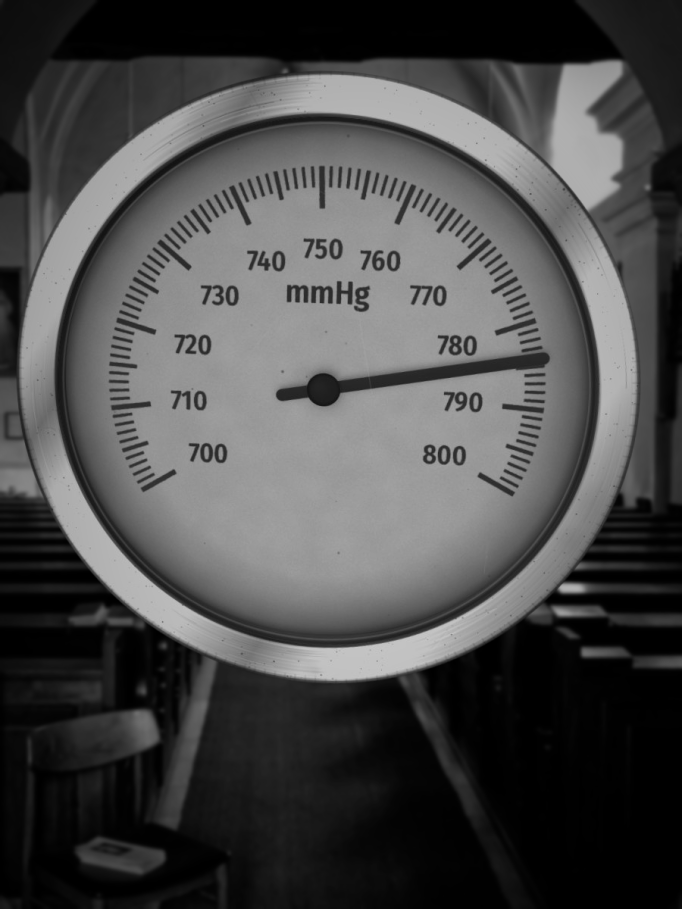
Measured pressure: 784 mmHg
